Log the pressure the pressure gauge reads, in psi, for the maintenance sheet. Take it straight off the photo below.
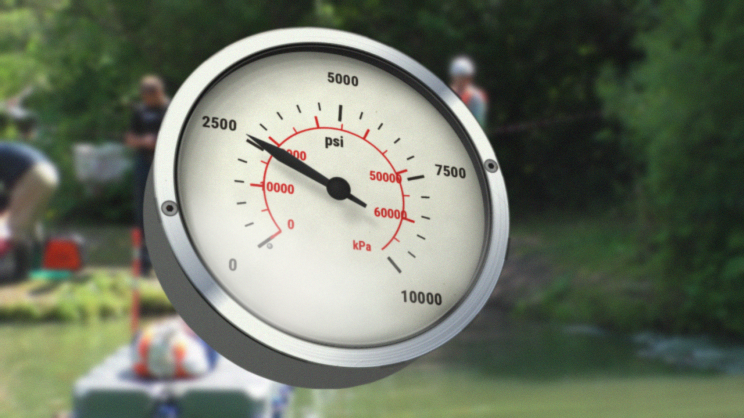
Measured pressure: 2500 psi
